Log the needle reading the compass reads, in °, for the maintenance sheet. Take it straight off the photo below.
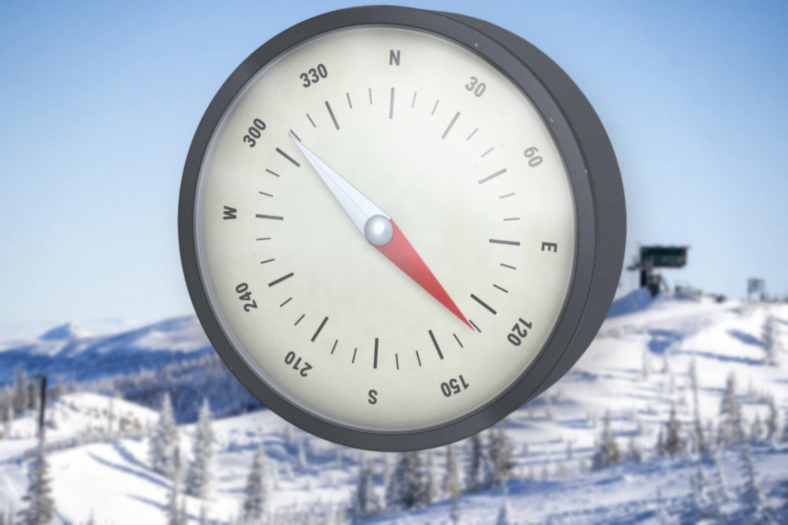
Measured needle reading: 130 °
